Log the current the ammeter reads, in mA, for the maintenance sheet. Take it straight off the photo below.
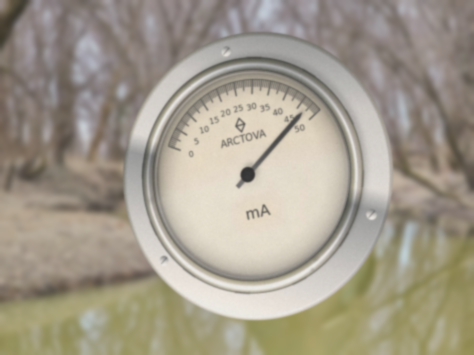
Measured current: 47.5 mA
